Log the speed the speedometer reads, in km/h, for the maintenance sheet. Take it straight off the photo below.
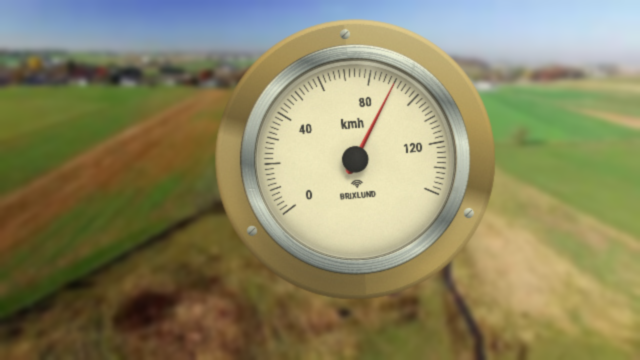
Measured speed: 90 km/h
